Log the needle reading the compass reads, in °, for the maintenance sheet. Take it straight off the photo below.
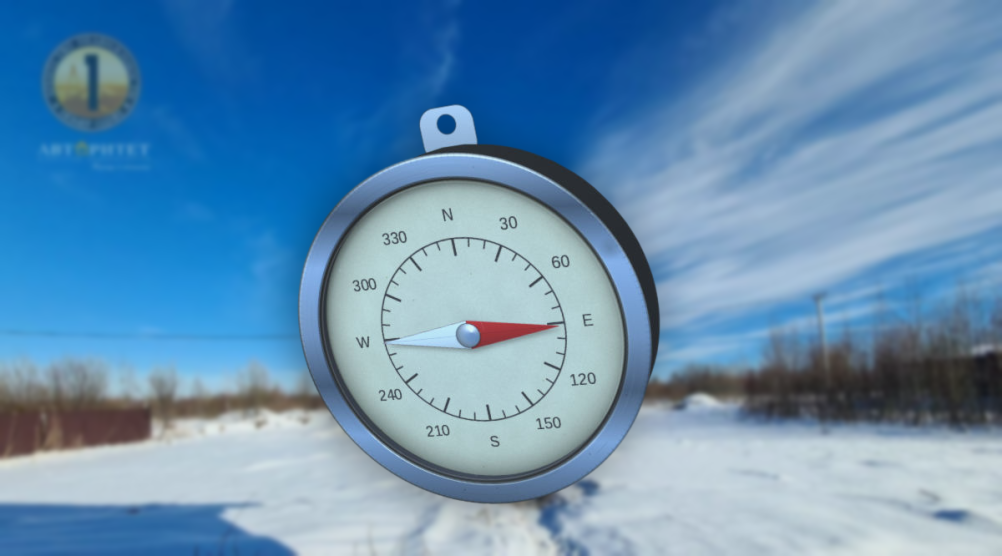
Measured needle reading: 90 °
